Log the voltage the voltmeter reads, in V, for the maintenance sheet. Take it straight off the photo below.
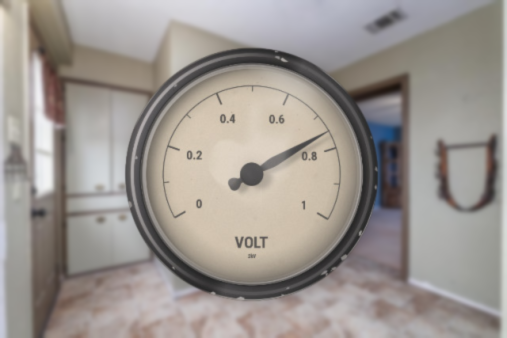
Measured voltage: 0.75 V
